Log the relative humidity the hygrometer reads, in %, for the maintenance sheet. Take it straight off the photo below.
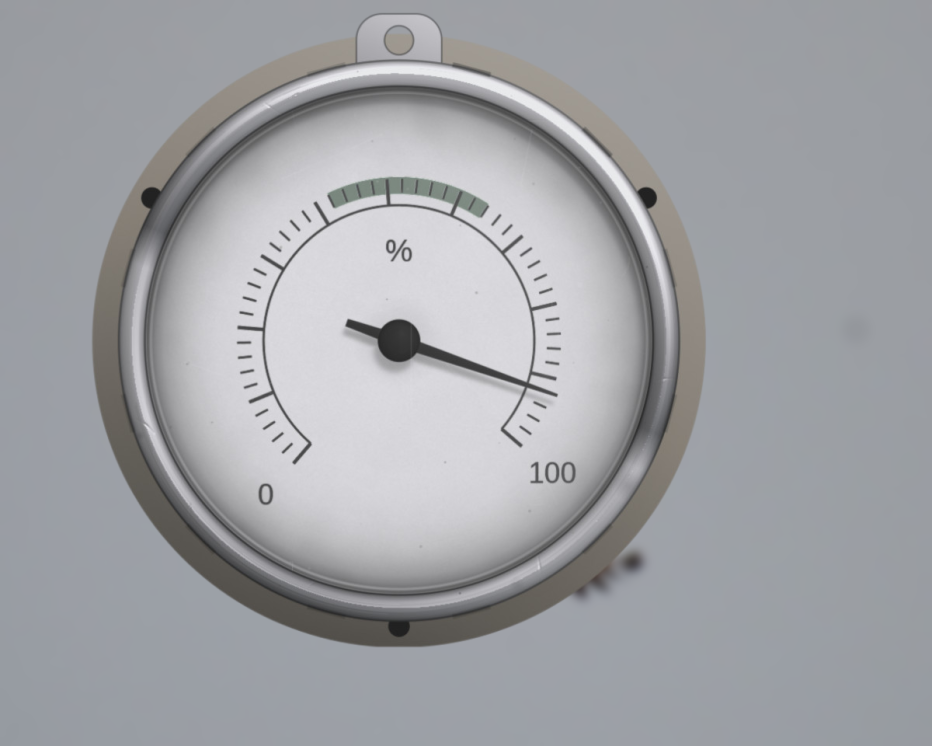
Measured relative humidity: 92 %
